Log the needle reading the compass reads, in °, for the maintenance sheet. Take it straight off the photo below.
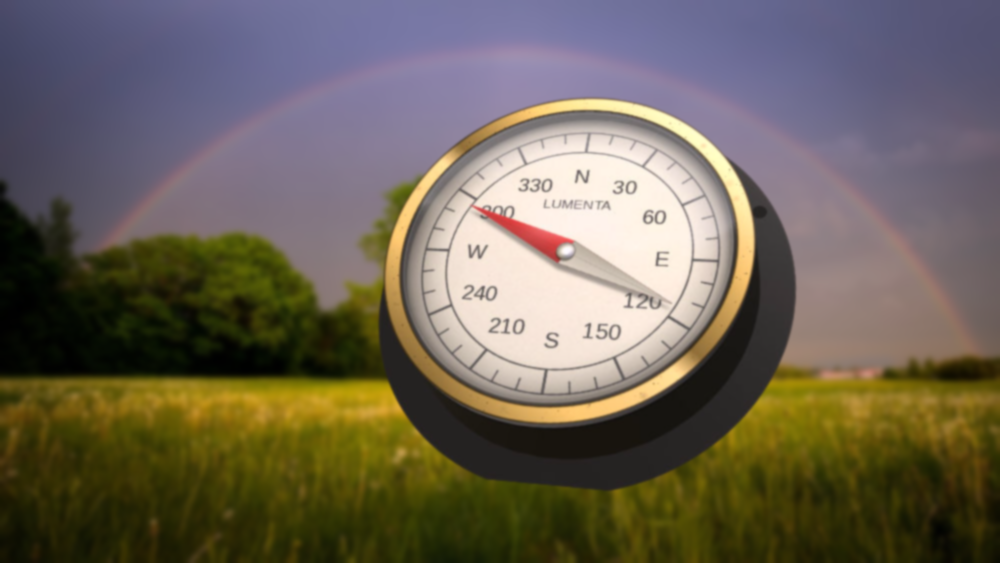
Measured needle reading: 295 °
